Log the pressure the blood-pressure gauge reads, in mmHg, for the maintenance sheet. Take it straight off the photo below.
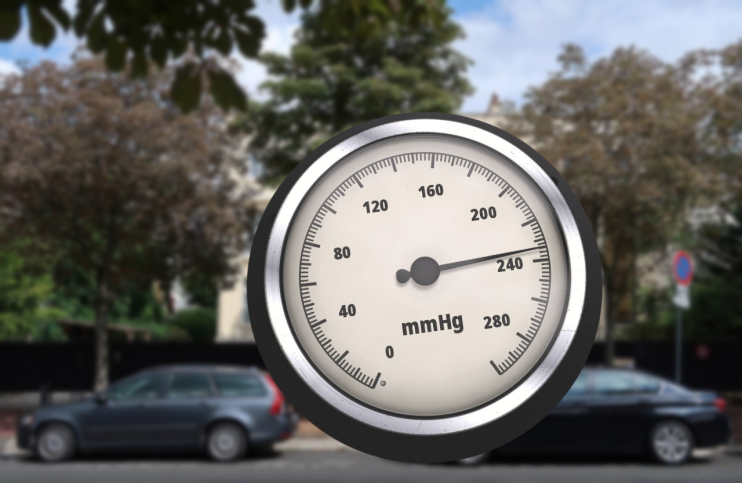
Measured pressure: 234 mmHg
